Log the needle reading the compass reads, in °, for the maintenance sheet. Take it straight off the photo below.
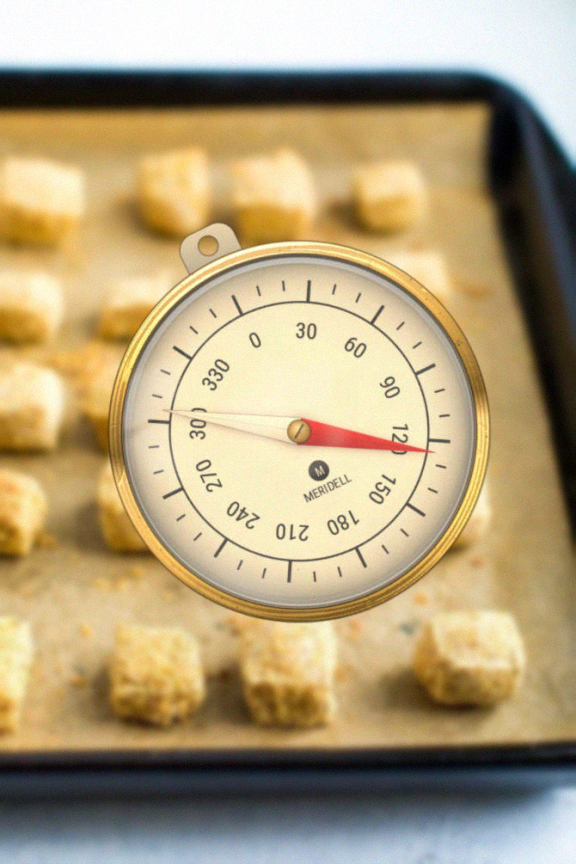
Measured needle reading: 125 °
